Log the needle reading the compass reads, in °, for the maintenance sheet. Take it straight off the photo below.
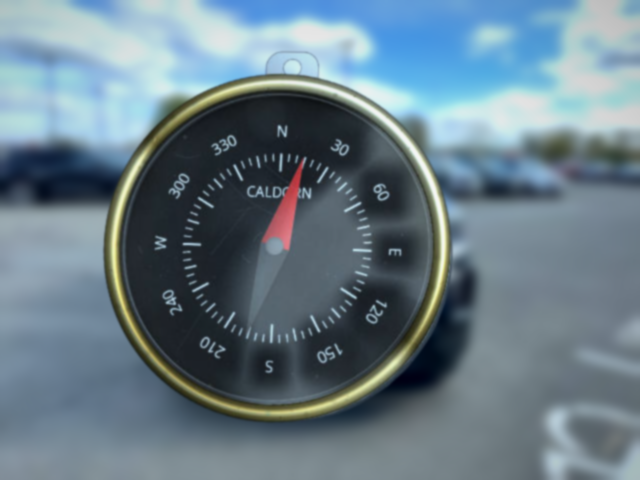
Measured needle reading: 15 °
